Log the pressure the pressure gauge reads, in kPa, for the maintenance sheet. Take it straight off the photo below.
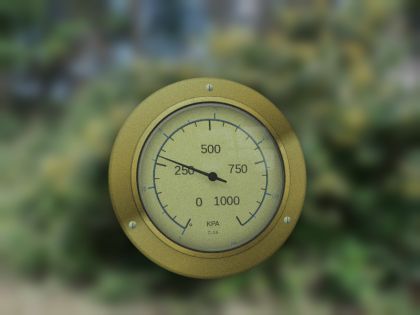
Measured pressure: 275 kPa
